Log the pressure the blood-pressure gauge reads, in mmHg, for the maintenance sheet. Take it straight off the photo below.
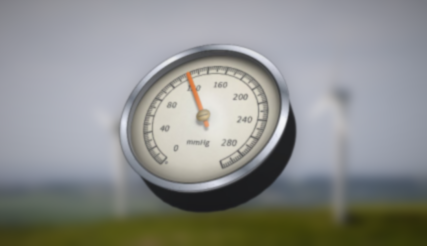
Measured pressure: 120 mmHg
